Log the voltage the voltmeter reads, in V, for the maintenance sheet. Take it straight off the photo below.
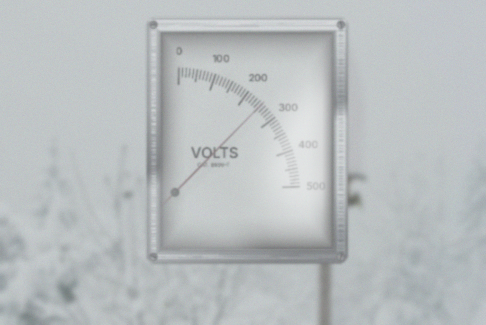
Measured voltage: 250 V
